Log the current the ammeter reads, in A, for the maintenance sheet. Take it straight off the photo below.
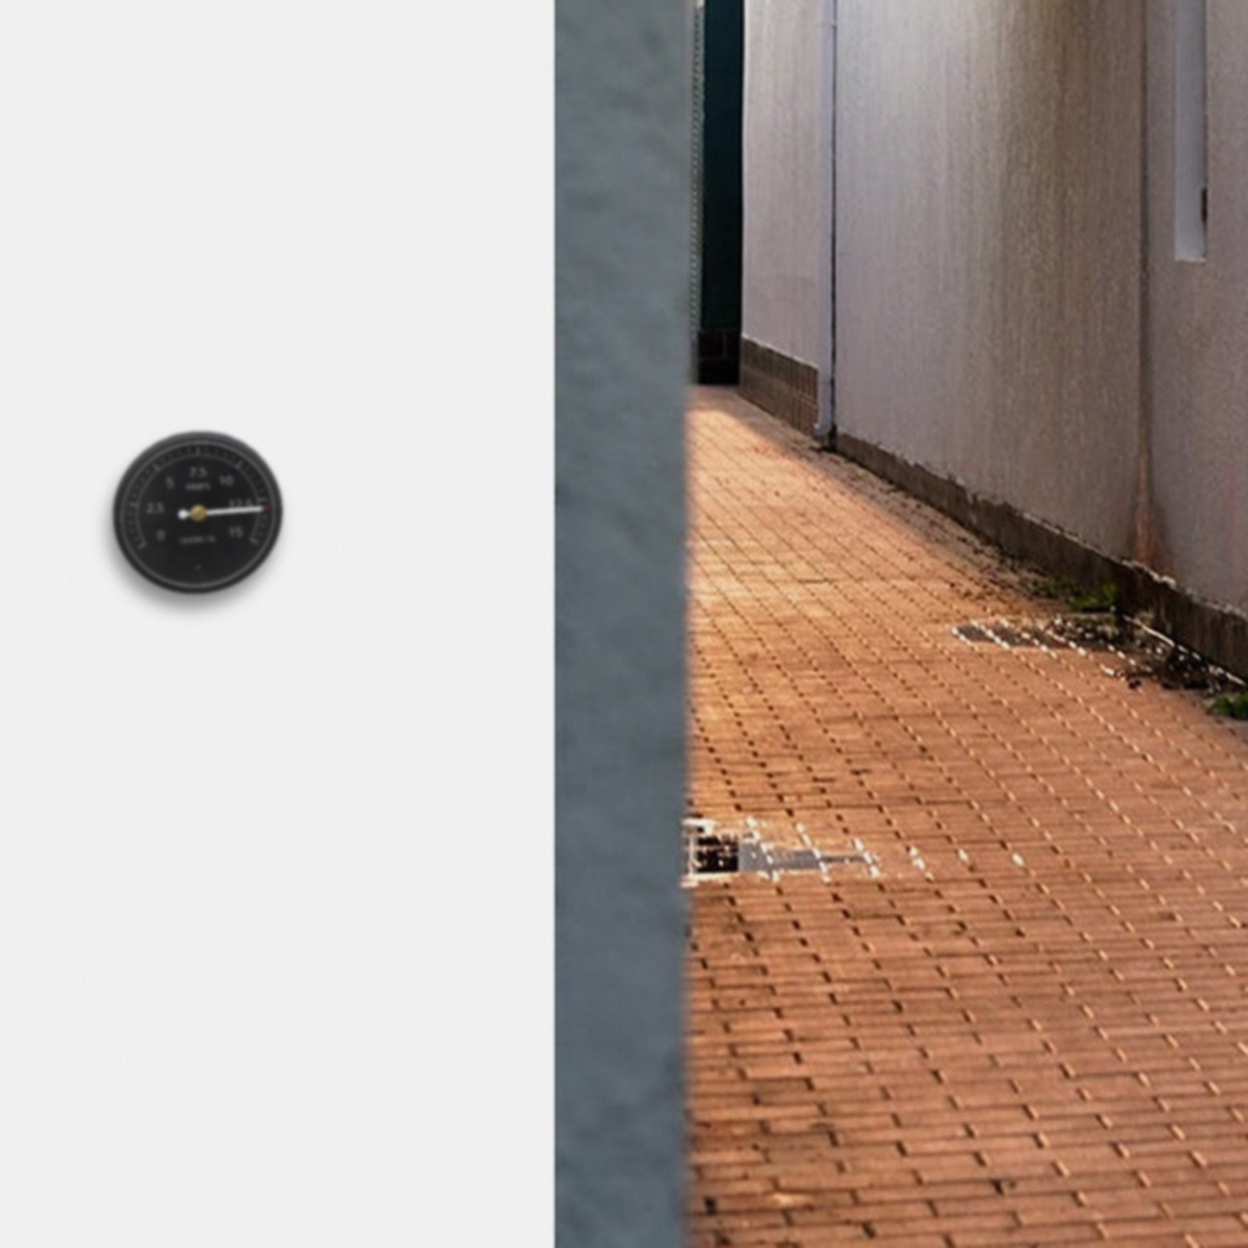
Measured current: 13 A
